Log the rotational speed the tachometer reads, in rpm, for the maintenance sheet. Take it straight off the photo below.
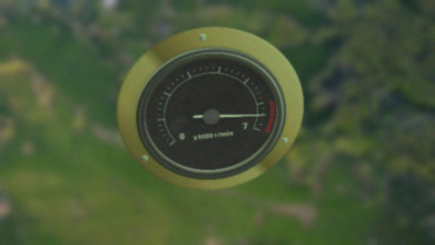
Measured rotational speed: 6400 rpm
